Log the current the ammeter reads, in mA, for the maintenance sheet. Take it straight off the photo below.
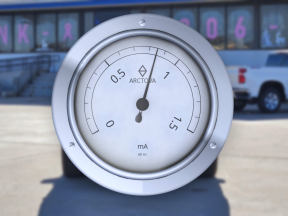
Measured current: 0.85 mA
